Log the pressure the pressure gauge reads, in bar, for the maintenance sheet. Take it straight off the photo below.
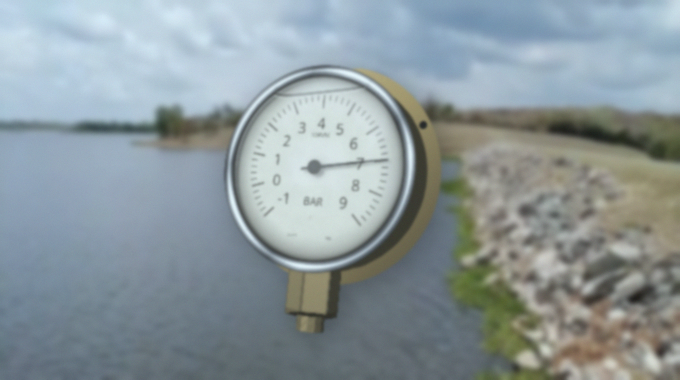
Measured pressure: 7 bar
